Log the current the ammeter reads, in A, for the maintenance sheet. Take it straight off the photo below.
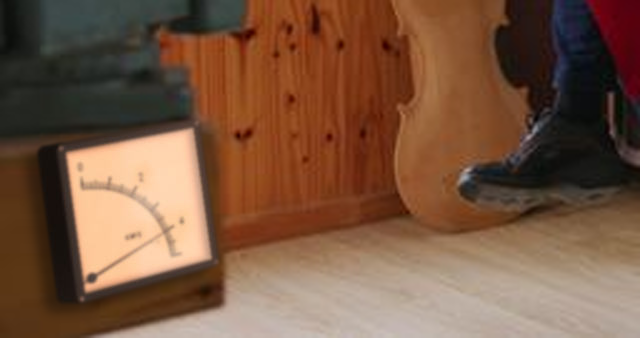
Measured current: 4 A
